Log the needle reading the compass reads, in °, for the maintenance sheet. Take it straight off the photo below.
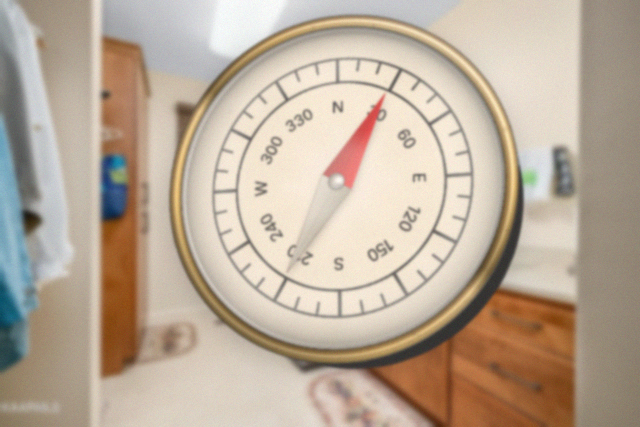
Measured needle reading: 30 °
